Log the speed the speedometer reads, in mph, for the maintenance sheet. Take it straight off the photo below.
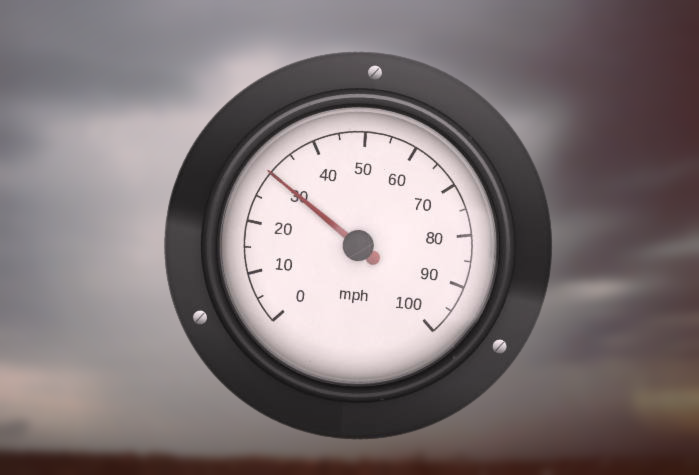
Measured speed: 30 mph
